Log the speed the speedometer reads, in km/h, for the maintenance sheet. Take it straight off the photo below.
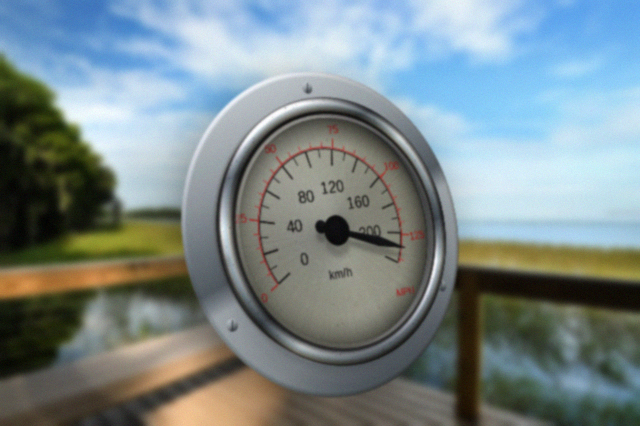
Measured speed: 210 km/h
